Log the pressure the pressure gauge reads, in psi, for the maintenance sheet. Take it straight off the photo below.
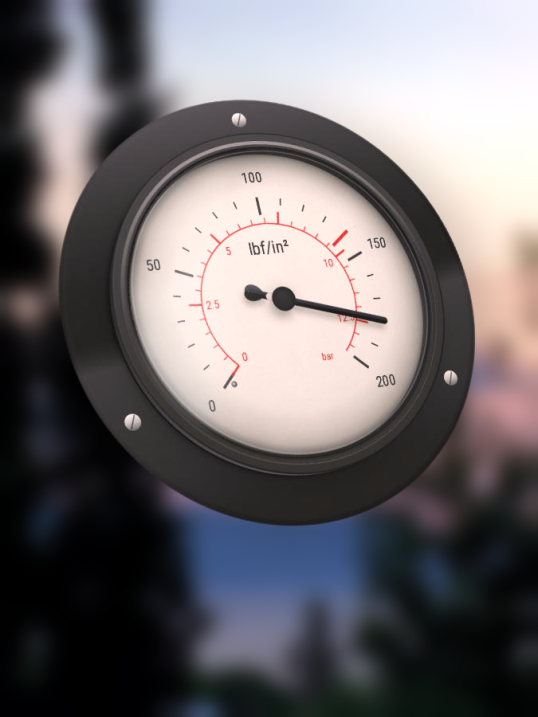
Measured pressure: 180 psi
